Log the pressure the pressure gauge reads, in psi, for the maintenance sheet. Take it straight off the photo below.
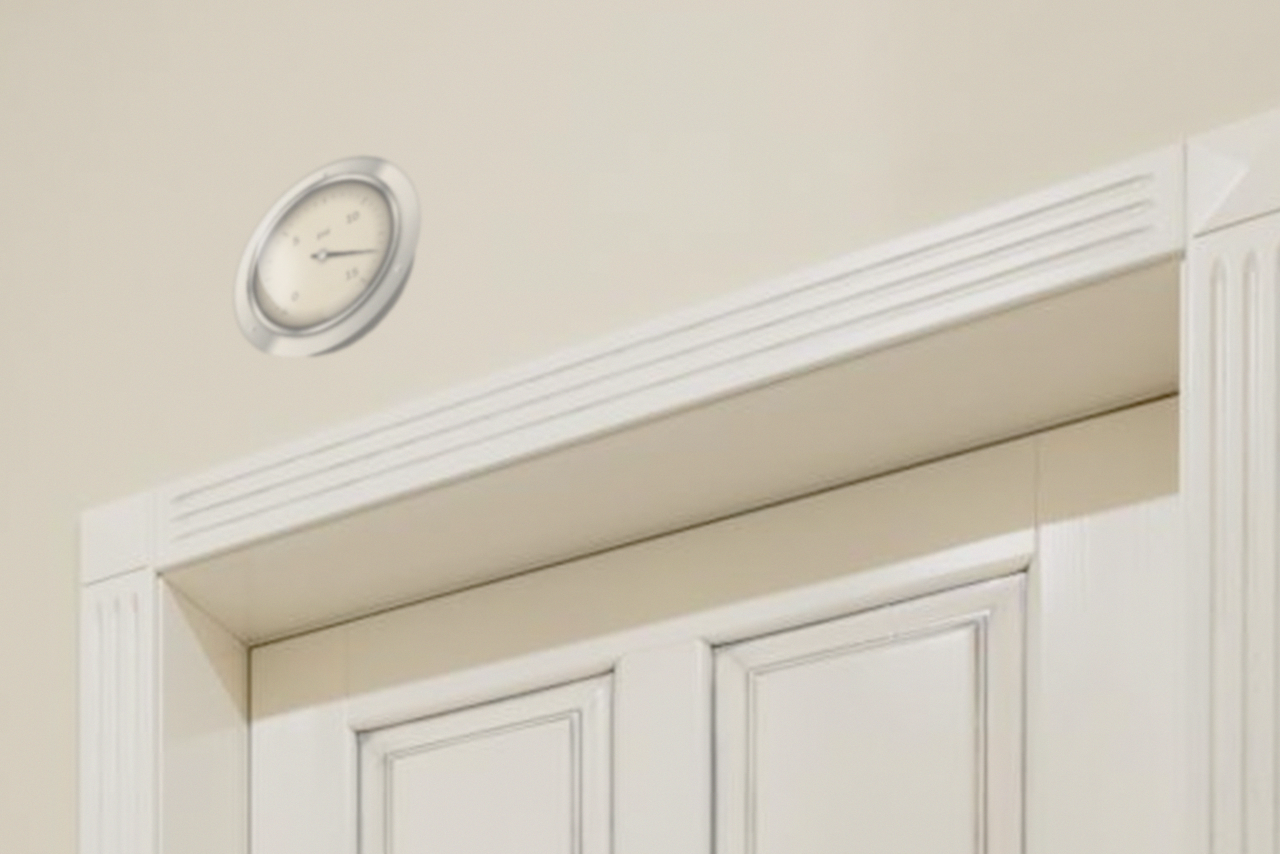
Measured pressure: 13.5 psi
